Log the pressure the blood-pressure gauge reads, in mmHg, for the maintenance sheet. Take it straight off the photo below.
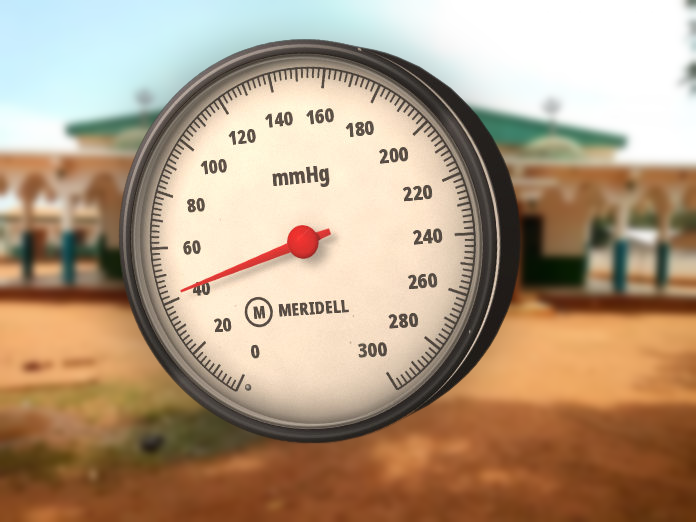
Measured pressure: 42 mmHg
